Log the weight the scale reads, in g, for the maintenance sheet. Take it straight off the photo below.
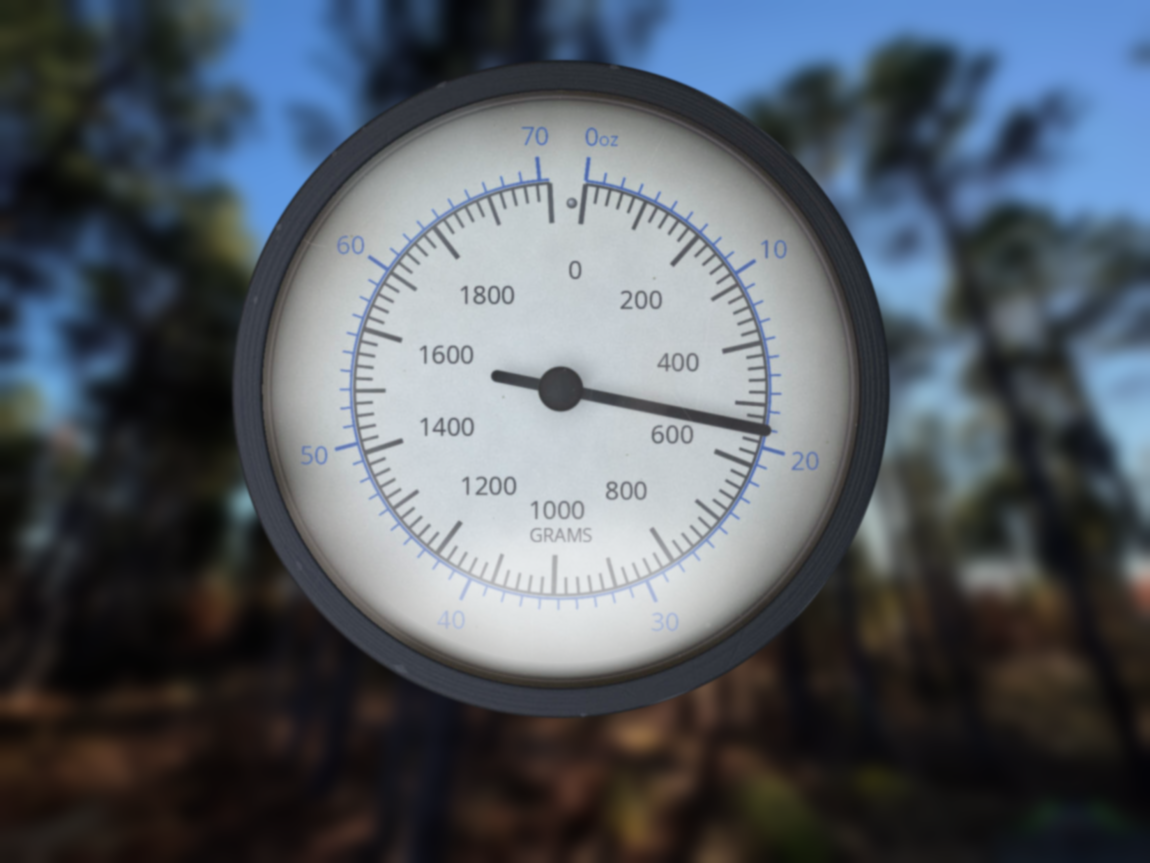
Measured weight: 540 g
